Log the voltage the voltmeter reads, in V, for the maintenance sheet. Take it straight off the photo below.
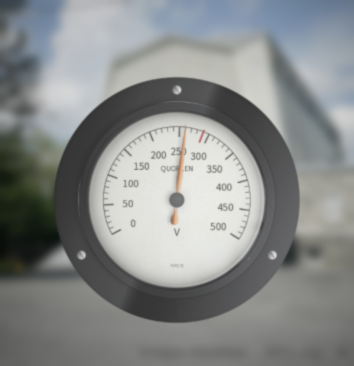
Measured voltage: 260 V
